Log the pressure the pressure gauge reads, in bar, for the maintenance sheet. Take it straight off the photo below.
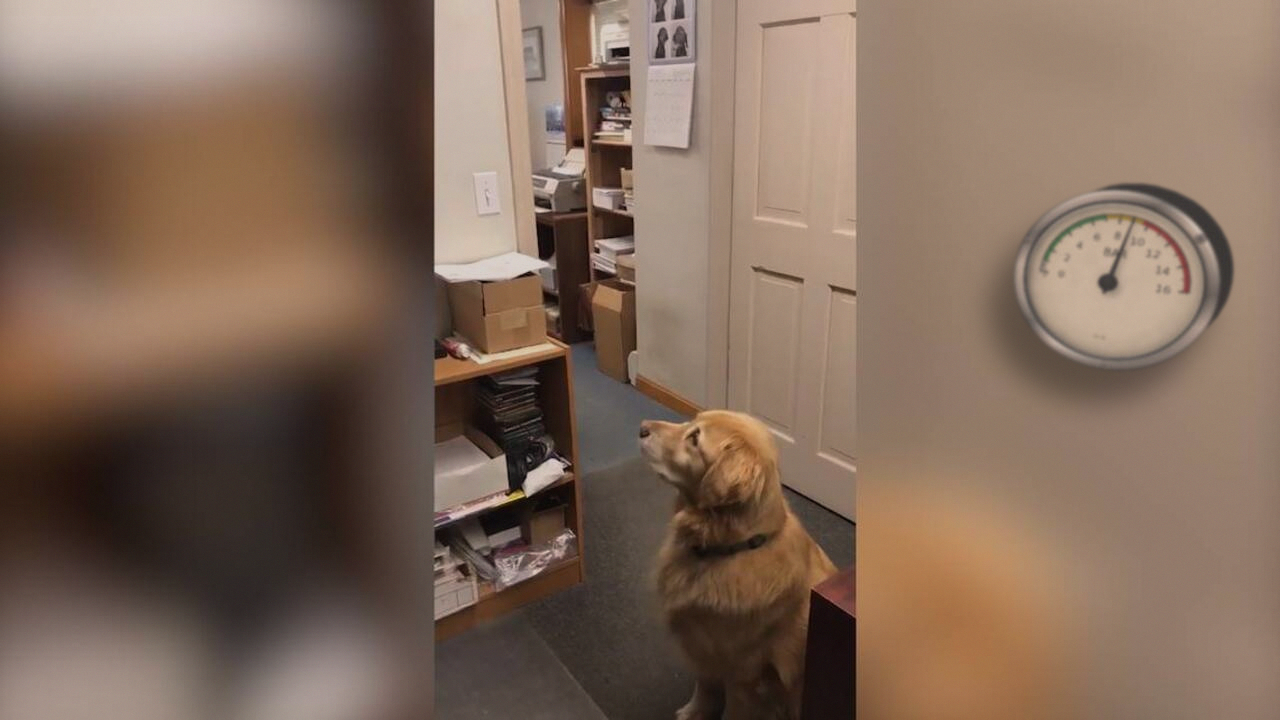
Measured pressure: 9 bar
